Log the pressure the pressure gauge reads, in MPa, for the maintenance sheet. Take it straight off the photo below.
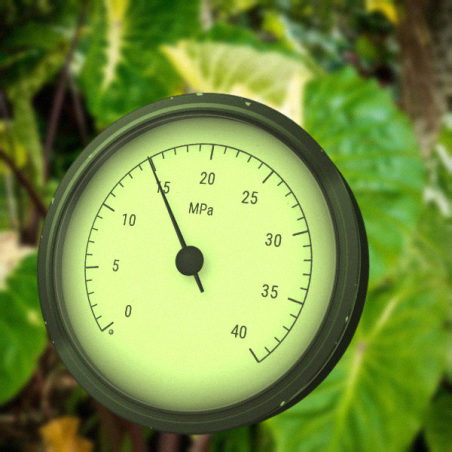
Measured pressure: 15 MPa
